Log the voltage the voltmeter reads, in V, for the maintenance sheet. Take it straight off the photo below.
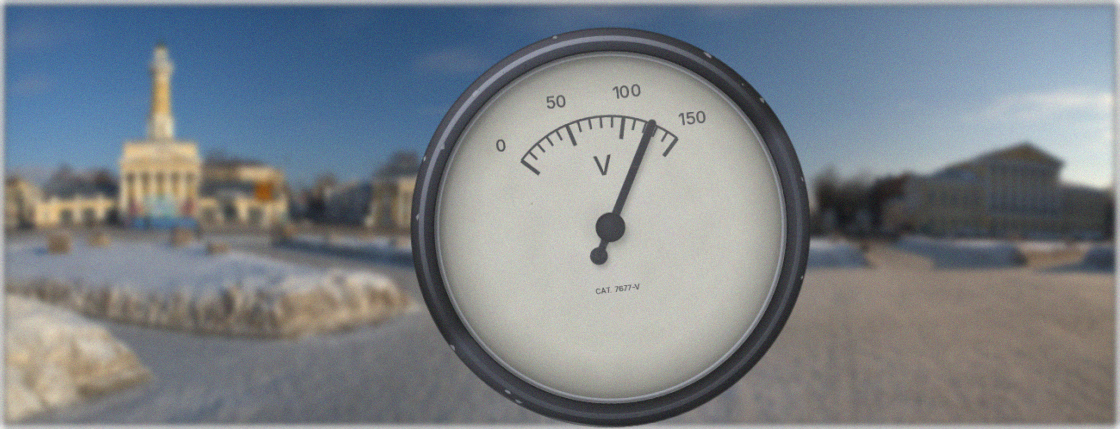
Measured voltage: 125 V
